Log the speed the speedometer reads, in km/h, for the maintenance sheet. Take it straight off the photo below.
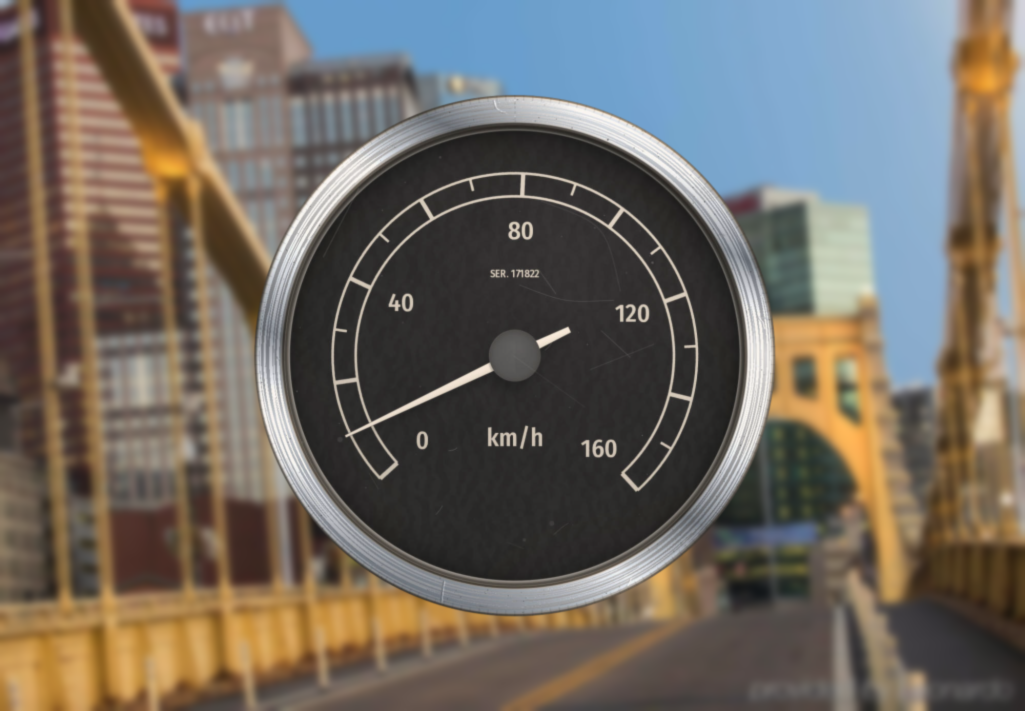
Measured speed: 10 km/h
